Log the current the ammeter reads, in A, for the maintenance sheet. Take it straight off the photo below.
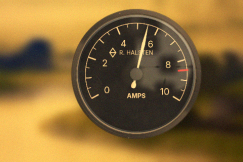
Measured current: 5.5 A
